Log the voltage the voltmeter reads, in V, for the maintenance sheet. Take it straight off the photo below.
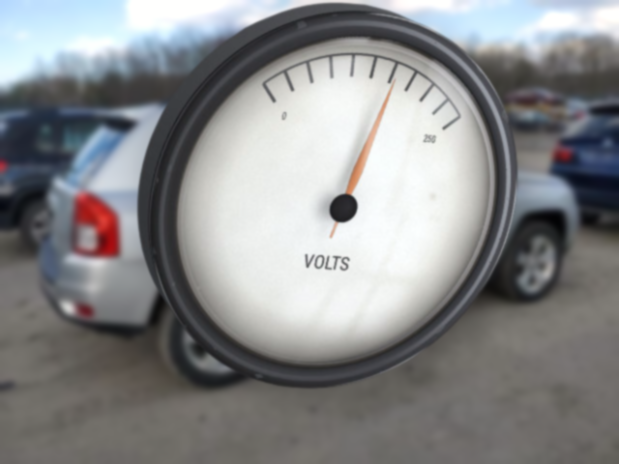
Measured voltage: 150 V
